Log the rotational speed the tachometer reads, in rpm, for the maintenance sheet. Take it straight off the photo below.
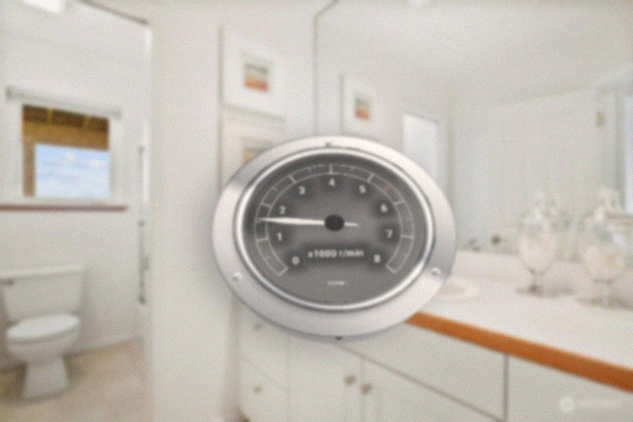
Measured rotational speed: 1500 rpm
